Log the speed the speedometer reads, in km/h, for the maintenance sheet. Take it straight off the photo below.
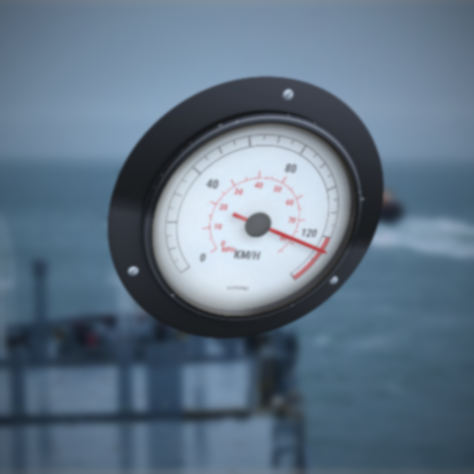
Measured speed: 125 km/h
